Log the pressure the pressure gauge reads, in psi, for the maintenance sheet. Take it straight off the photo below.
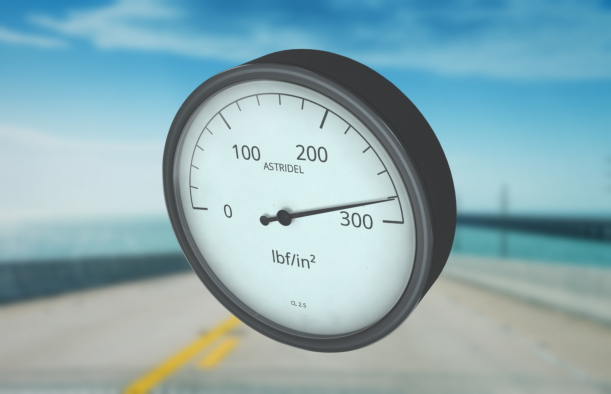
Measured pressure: 280 psi
